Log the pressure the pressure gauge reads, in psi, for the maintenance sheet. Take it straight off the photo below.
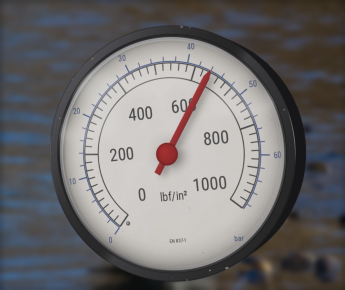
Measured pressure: 640 psi
